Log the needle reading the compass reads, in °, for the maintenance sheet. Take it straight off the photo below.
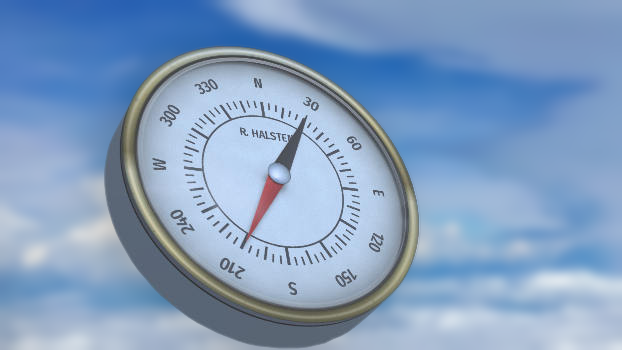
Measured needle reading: 210 °
